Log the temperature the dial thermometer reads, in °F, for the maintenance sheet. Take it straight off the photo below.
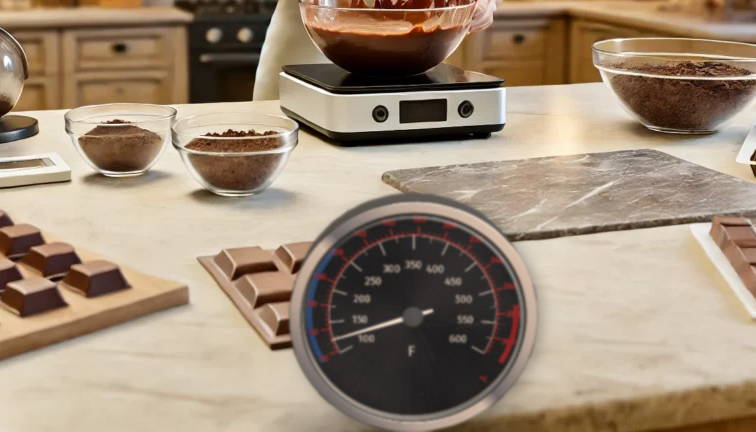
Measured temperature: 125 °F
